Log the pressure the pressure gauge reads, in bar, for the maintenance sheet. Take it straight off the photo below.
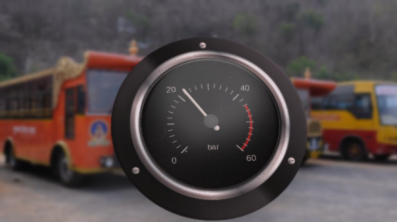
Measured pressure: 22 bar
